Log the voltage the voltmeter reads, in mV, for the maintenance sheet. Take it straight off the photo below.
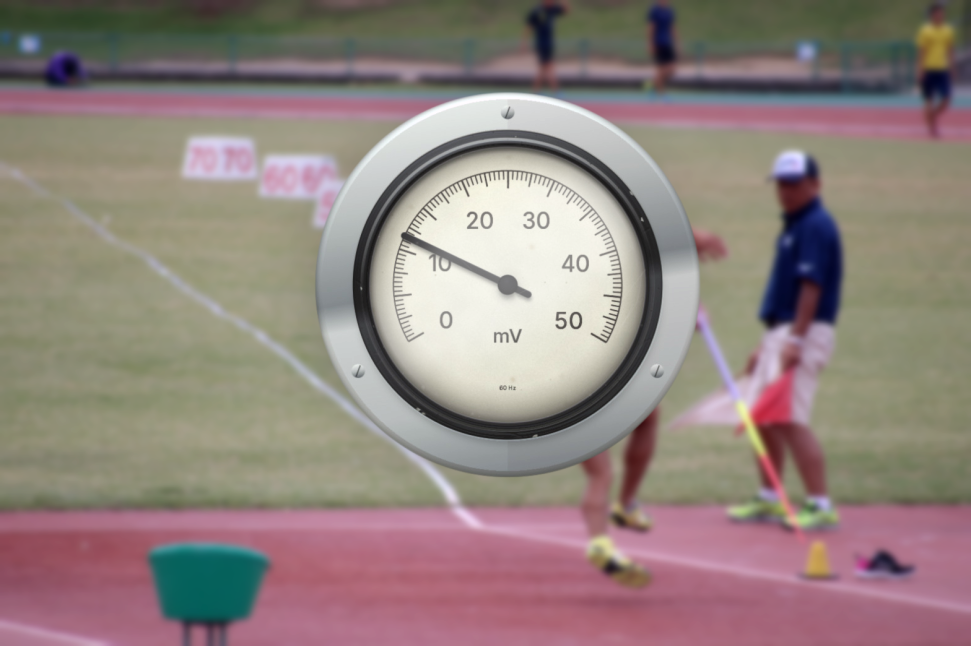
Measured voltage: 11.5 mV
